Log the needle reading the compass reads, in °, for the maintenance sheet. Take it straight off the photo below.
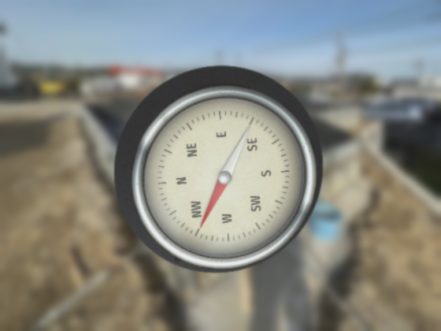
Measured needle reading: 300 °
